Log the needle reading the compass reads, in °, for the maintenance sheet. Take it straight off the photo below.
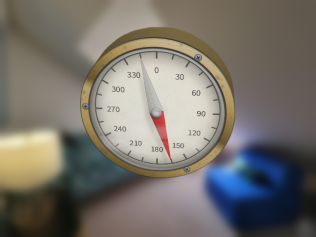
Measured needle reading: 165 °
